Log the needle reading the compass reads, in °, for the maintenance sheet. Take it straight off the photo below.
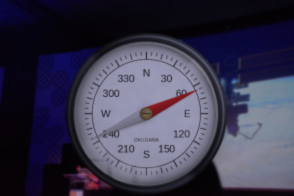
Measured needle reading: 65 °
